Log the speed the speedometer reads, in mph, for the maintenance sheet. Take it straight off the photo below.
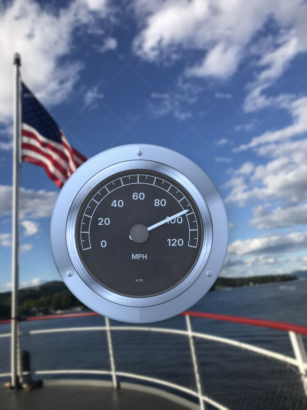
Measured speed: 97.5 mph
